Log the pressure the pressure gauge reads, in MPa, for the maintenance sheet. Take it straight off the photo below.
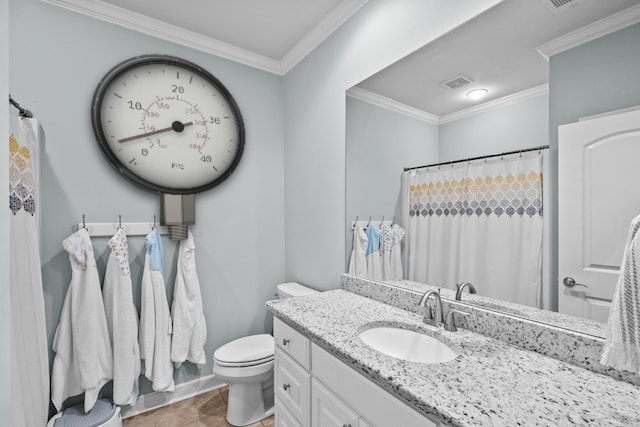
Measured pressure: 3 MPa
